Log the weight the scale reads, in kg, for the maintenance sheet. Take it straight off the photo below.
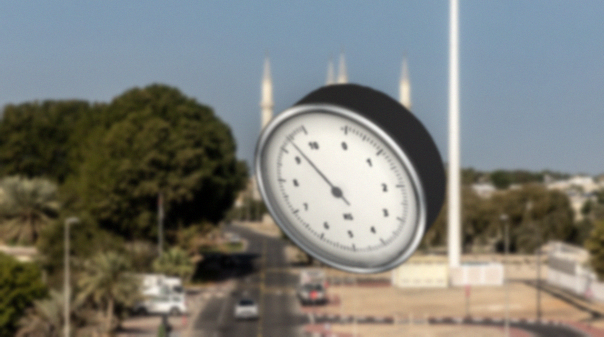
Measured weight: 9.5 kg
